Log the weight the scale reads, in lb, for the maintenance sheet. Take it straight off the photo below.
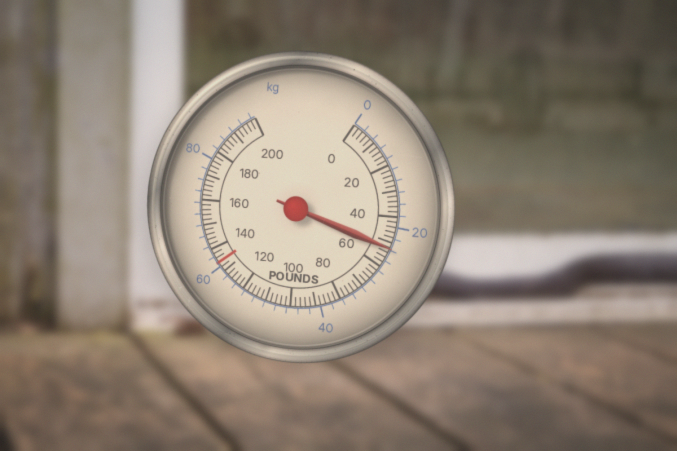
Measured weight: 52 lb
